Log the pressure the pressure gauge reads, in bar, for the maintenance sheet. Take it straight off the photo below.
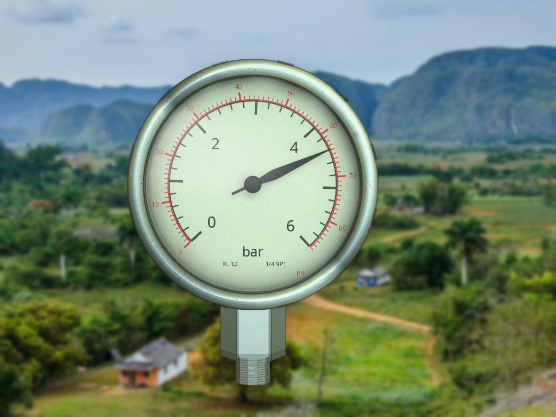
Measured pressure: 4.4 bar
